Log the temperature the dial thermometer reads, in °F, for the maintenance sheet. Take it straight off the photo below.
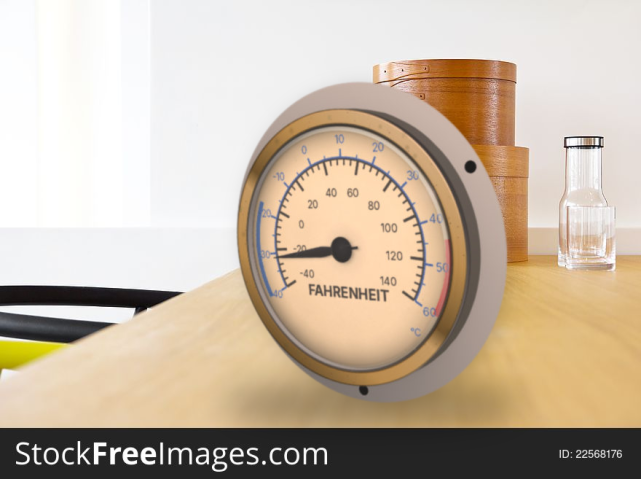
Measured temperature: -24 °F
